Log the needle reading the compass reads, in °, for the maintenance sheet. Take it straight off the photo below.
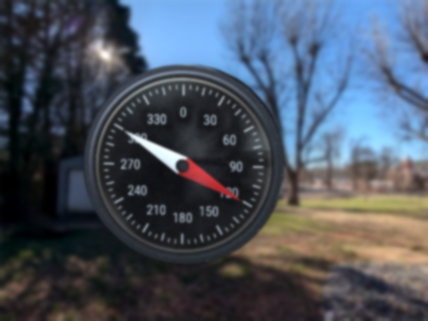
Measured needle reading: 120 °
